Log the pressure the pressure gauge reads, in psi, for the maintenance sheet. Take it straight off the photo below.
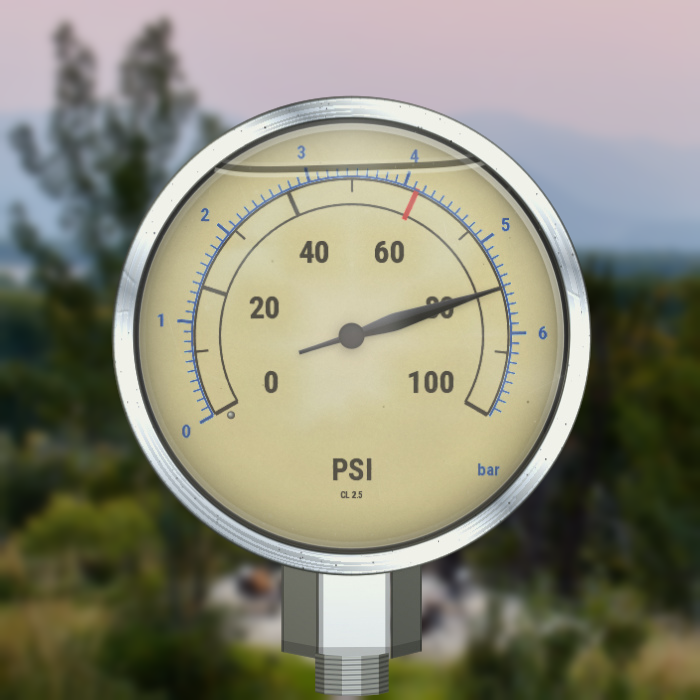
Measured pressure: 80 psi
